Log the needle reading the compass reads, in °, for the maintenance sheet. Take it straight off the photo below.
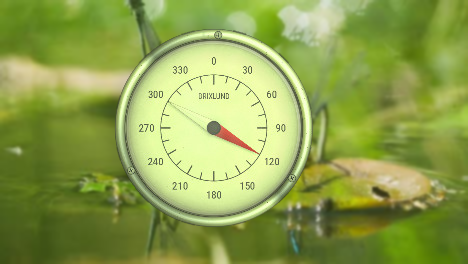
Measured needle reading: 120 °
